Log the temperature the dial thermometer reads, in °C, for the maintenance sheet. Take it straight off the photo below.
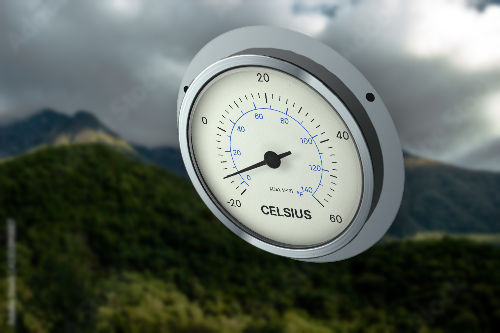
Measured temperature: -14 °C
